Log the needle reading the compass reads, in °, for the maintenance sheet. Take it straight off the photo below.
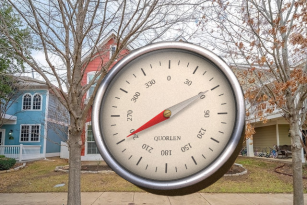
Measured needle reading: 240 °
